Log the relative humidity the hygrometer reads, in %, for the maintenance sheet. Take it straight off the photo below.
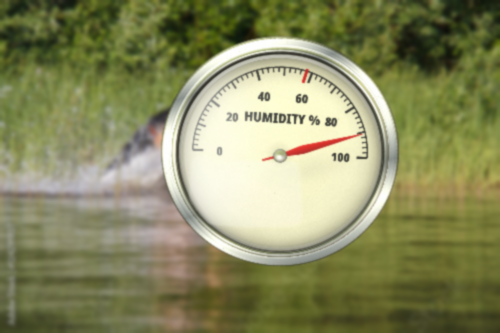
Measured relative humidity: 90 %
